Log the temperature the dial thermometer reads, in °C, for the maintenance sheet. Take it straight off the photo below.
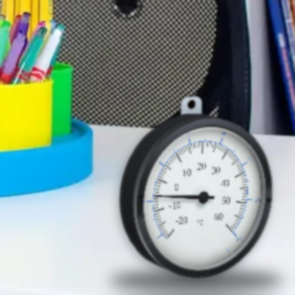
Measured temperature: -5 °C
